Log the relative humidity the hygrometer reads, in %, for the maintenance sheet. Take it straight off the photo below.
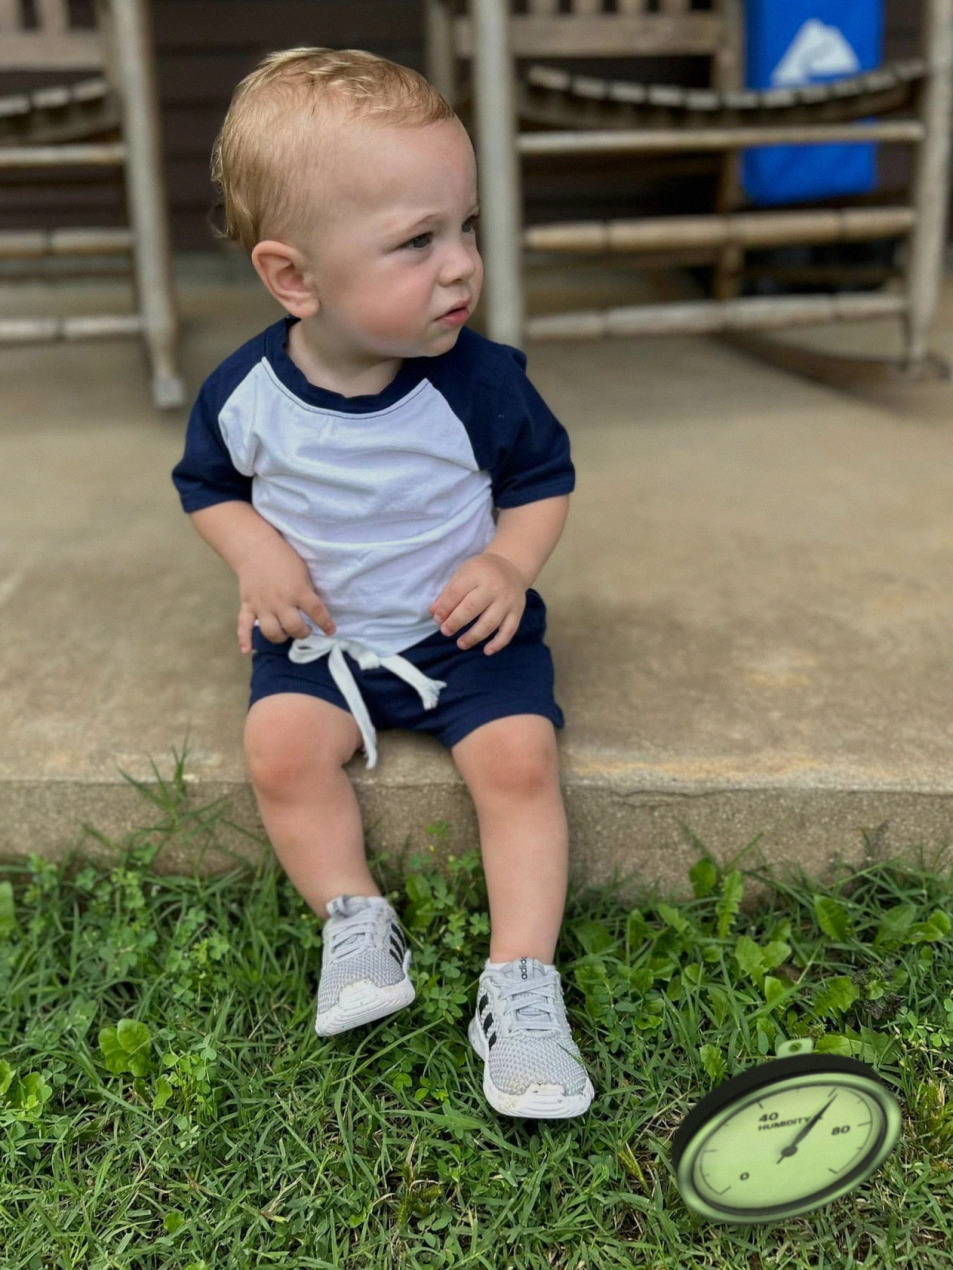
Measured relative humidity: 60 %
